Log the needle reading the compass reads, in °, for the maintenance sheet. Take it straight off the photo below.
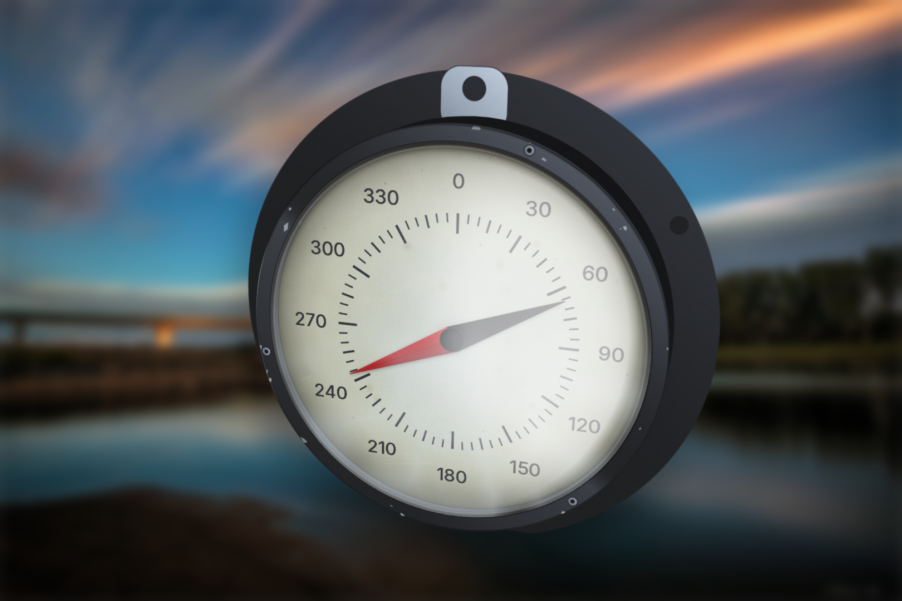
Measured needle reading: 245 °
